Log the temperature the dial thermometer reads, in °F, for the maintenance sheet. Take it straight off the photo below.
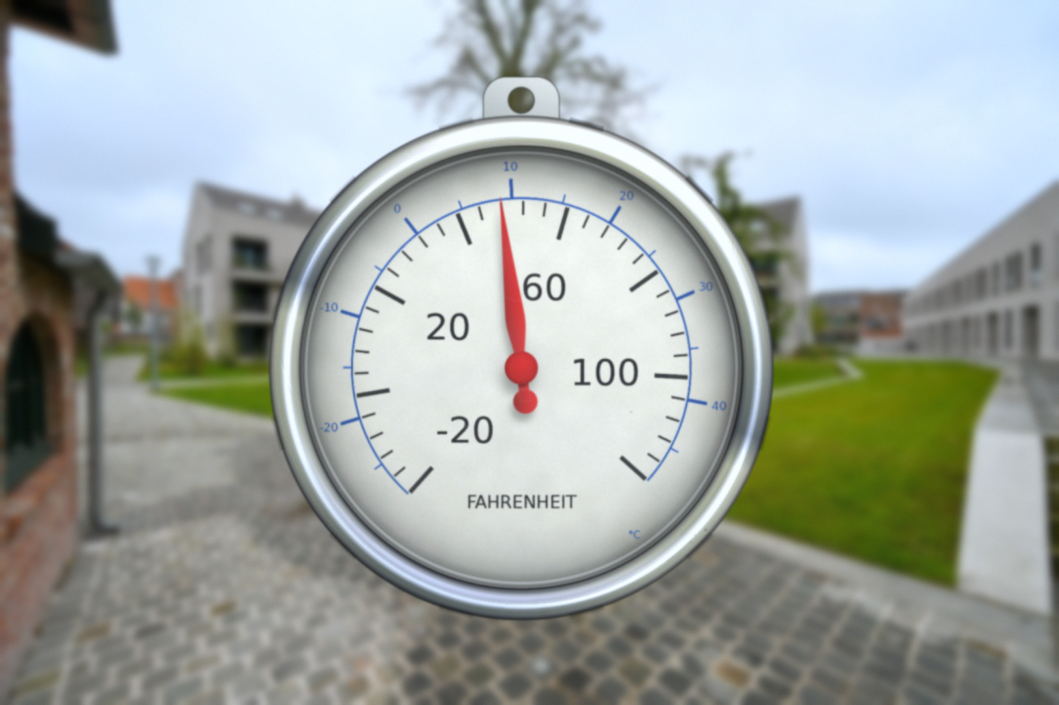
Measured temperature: 48 °F
